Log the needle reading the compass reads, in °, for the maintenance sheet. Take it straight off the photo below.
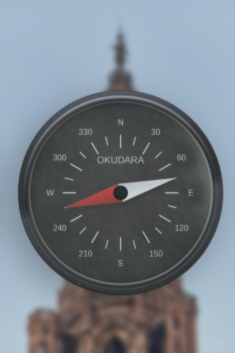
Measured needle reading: 255 °
